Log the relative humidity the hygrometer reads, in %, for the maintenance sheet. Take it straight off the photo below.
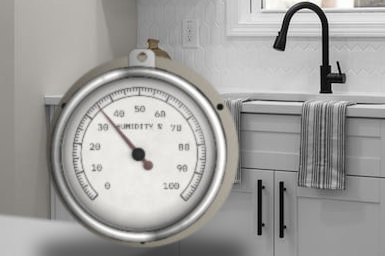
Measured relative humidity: 35 %
